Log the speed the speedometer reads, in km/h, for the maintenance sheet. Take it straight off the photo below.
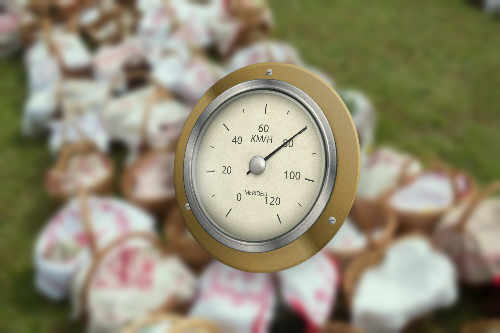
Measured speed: 80 km/h
